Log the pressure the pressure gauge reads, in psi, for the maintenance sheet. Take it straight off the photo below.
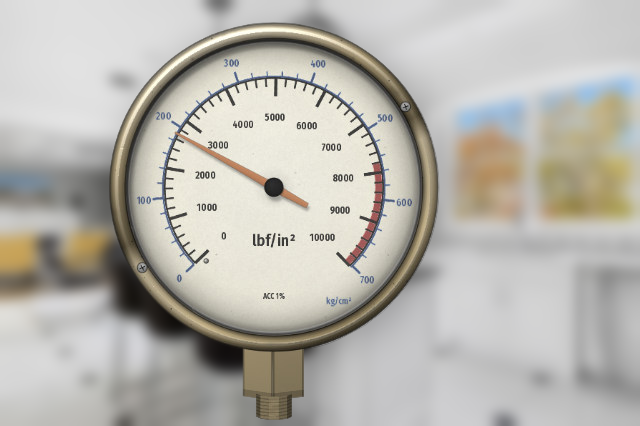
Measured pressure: 2700 psi
